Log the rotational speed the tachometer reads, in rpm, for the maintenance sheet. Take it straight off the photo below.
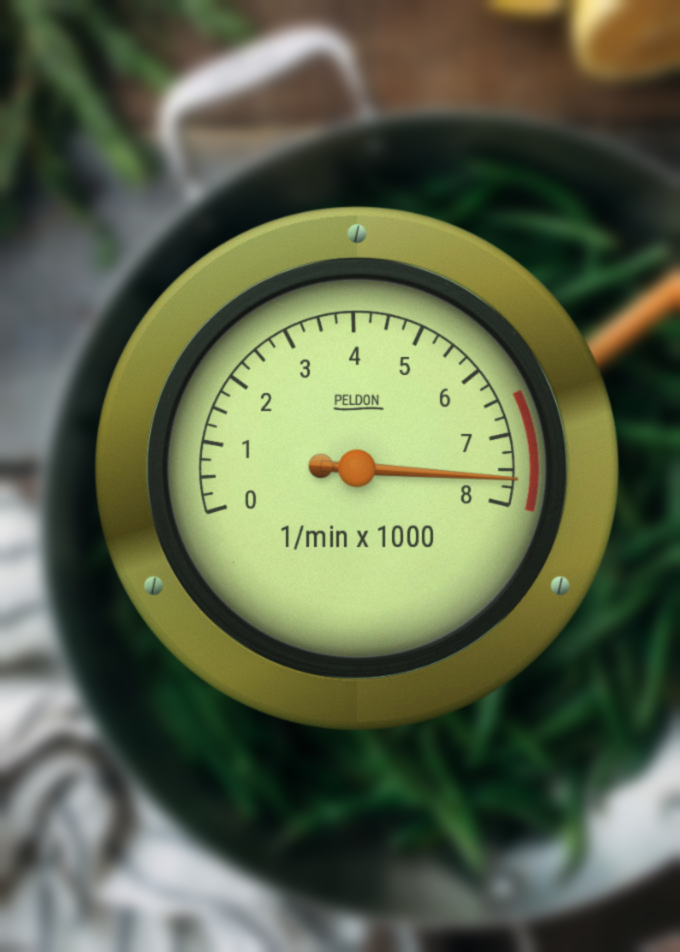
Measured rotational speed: 7625 rpm
